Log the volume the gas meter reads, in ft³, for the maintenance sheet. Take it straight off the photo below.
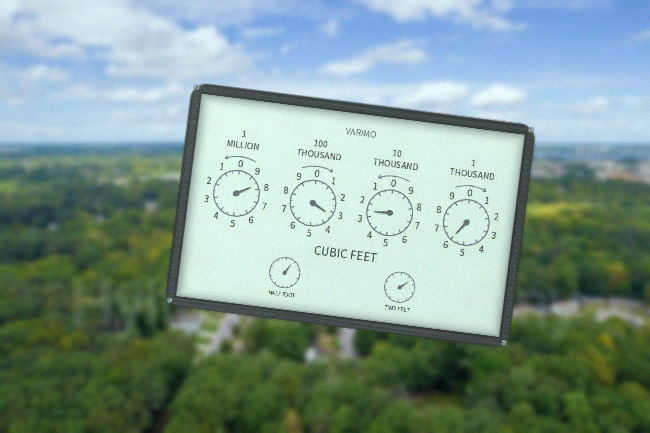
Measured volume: 832600 ft³
